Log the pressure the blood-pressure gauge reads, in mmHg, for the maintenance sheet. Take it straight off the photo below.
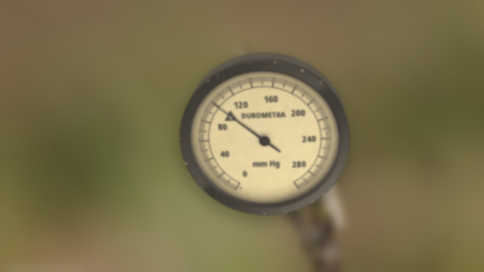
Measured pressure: 100 mmHg
